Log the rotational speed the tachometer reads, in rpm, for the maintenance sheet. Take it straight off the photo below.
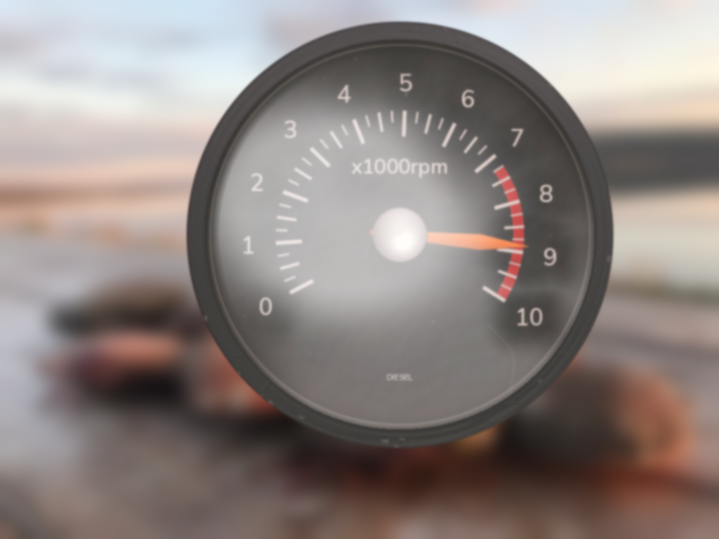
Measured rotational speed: 8875 rpm
